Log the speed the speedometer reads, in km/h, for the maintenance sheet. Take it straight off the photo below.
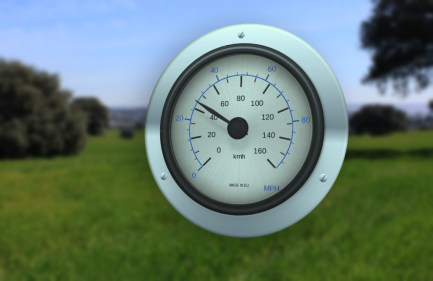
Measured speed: 45 km/h
